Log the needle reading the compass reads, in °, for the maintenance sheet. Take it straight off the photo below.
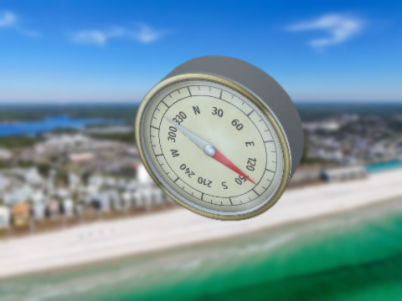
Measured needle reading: 140 °
